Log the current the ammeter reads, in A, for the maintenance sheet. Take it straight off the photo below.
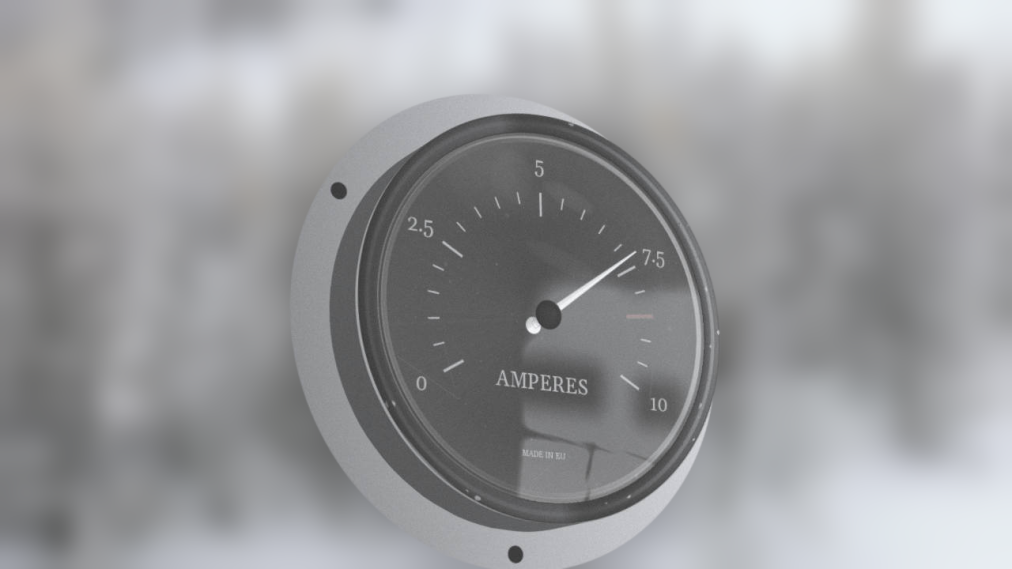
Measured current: 7.25 A
